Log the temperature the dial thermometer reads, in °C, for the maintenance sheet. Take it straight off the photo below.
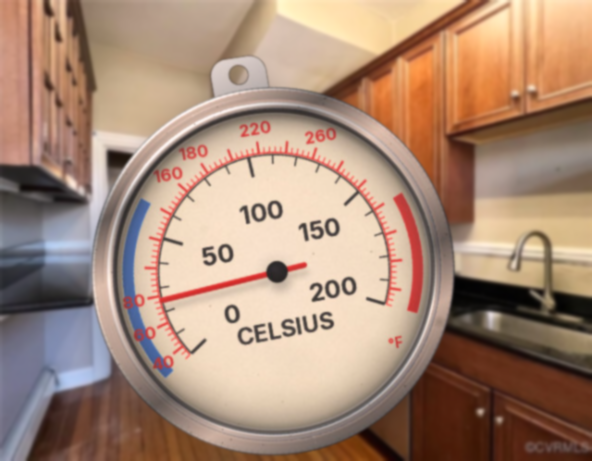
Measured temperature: 25 °C
